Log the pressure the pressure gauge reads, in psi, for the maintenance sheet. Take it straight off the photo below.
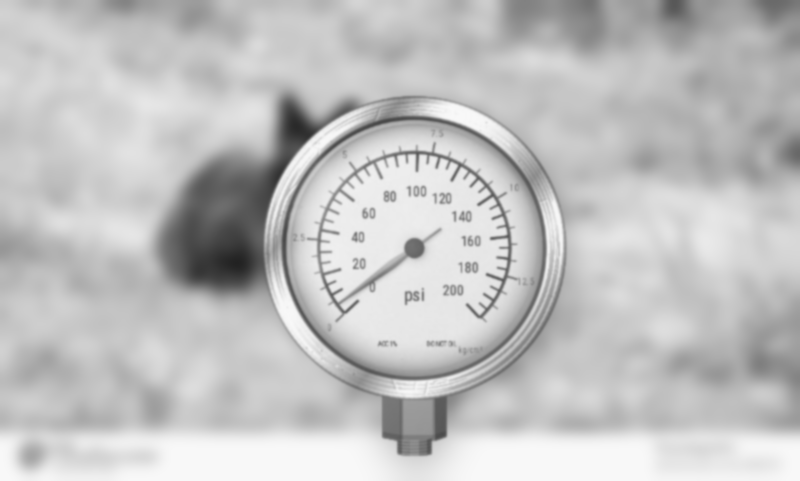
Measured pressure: 5 psi
